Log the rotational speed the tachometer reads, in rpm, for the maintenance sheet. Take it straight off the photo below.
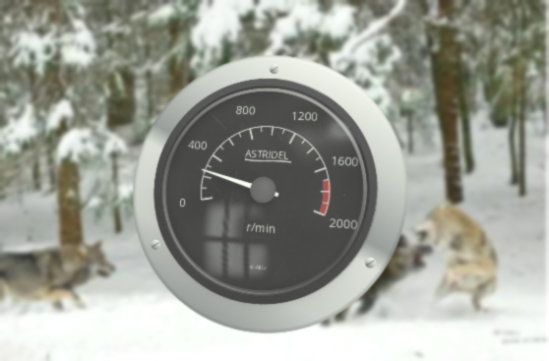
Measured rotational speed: 250 rpm
